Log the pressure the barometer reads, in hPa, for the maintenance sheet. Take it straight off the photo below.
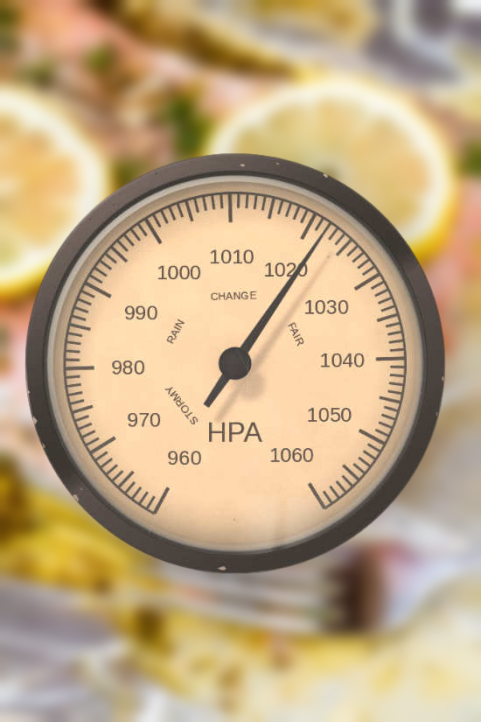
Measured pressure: 1022 hPa
